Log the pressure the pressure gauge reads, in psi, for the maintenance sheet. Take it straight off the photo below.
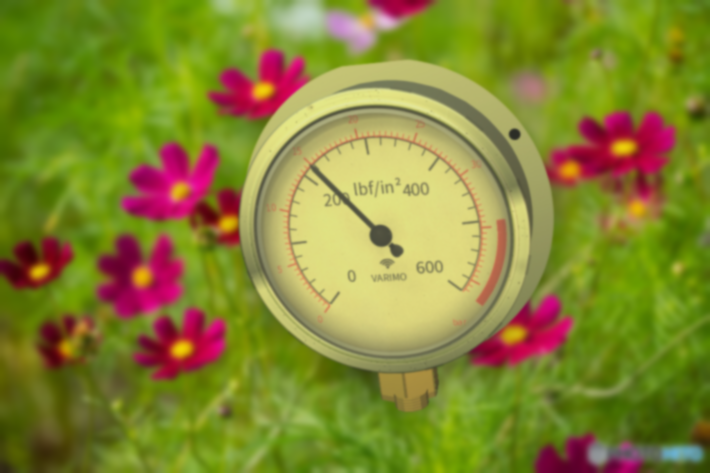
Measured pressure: 220 psi
